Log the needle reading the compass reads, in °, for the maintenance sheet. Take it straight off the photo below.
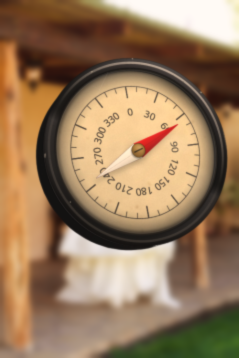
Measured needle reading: 65 °
